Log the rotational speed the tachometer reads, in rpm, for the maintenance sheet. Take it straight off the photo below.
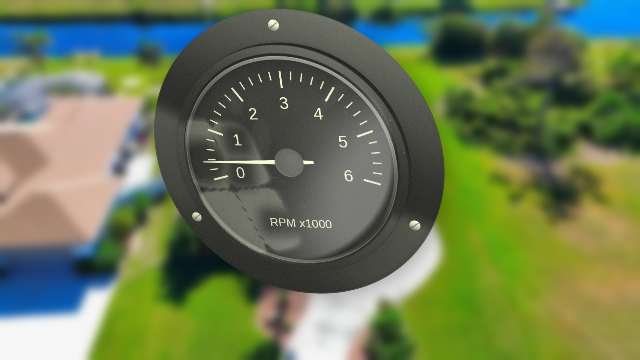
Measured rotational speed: 400 rpm
